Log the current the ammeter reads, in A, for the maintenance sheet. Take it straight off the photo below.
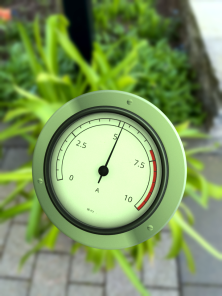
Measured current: 5.25 A
